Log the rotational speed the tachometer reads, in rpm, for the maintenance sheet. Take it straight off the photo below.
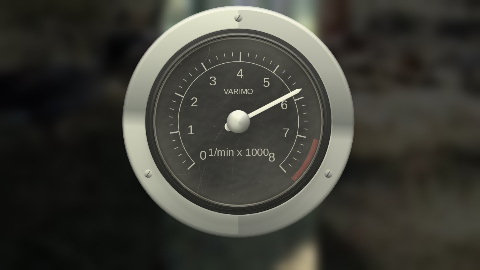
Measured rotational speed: 5800 rpm
